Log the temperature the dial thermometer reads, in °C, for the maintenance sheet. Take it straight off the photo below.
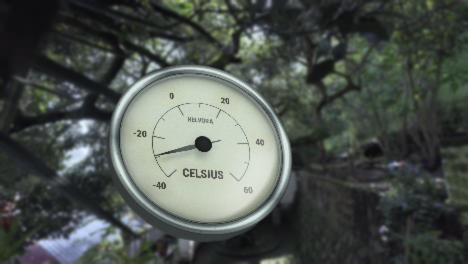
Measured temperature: -30 °C
